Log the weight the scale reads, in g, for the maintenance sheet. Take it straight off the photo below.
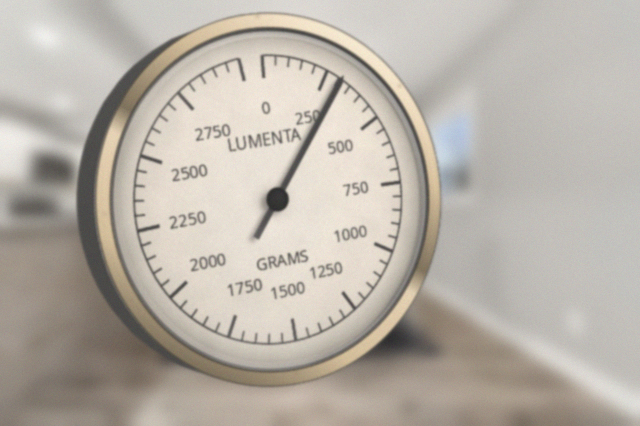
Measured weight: 300 g
